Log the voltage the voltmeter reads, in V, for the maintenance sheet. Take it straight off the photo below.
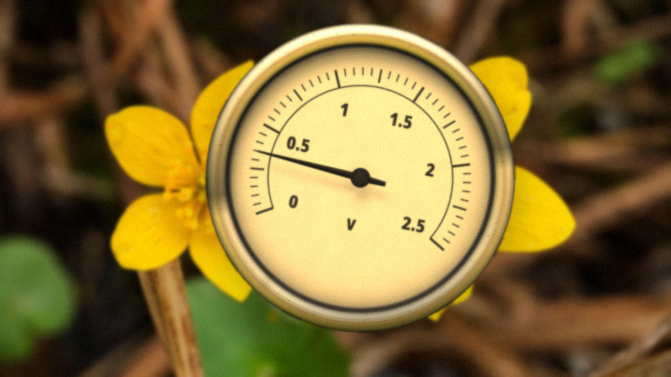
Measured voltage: 0.35 V
